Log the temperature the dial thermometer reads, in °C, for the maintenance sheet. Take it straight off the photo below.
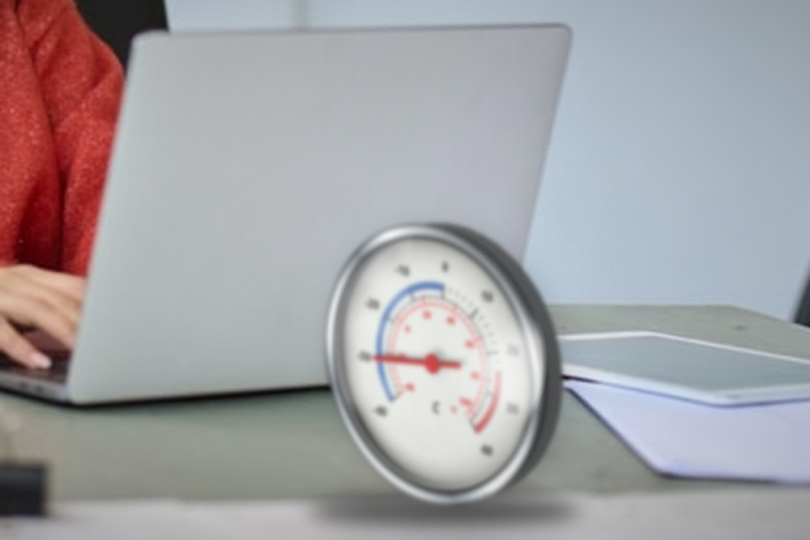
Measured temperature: -30 °C
